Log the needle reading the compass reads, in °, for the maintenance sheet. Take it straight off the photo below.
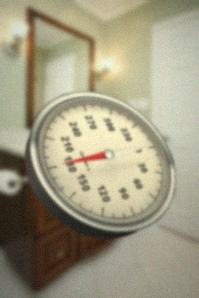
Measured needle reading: 180 °
